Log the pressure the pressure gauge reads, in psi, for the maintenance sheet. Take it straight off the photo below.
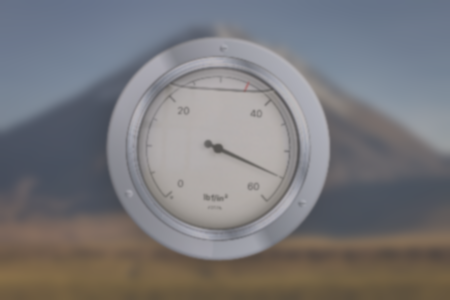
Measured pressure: 55 psi
